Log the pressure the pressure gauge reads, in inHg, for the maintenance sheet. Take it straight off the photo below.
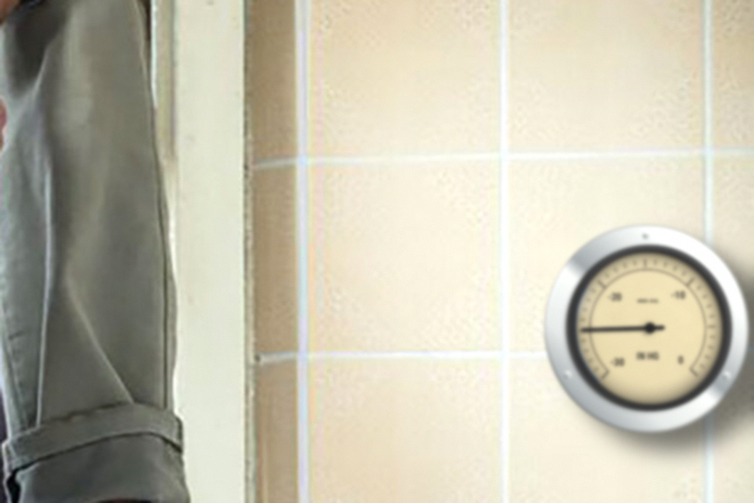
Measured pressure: -25 inHg
